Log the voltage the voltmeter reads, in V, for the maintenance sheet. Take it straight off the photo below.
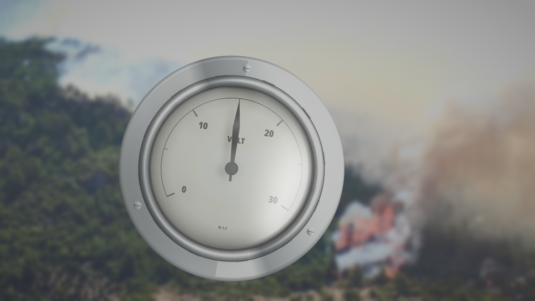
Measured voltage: 15 V
